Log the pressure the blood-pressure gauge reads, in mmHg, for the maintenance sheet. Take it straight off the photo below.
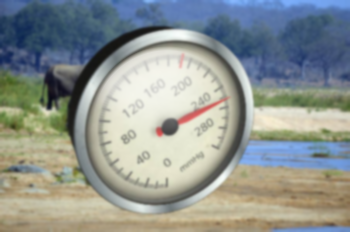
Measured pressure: 250 mmHg
